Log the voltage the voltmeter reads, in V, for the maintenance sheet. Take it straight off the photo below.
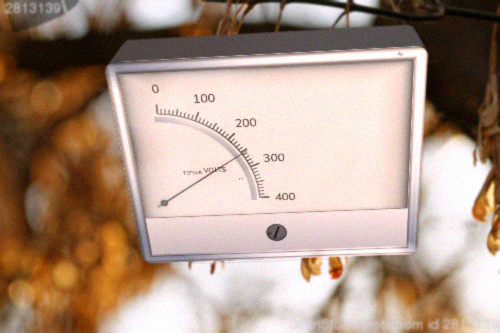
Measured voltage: 250 V
